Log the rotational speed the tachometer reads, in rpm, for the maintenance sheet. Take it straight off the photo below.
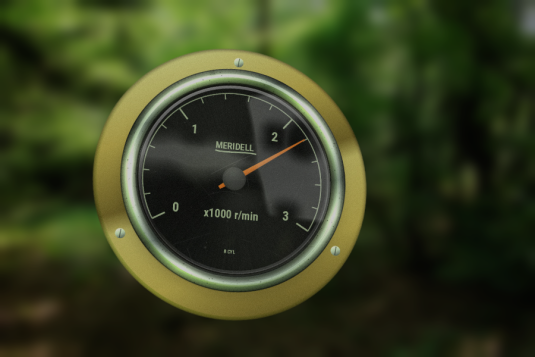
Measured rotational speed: 2200 rpm
